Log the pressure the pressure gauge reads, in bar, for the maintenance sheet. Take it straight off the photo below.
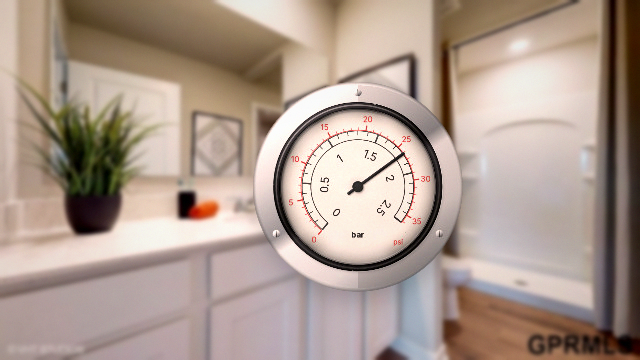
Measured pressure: 1.8 bar
